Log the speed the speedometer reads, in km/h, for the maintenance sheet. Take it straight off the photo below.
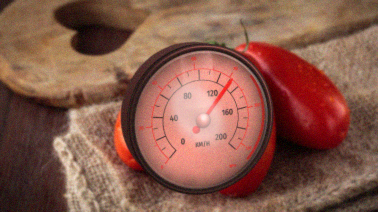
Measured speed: 130 km/h
